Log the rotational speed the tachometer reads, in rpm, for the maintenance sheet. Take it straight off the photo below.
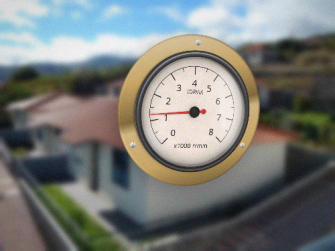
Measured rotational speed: 1250 rpm
